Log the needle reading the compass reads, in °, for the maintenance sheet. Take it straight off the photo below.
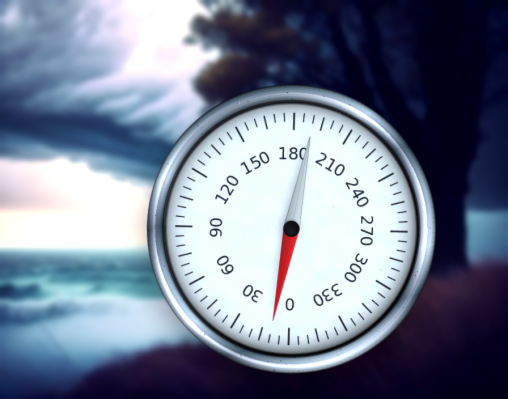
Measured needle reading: 10 °
